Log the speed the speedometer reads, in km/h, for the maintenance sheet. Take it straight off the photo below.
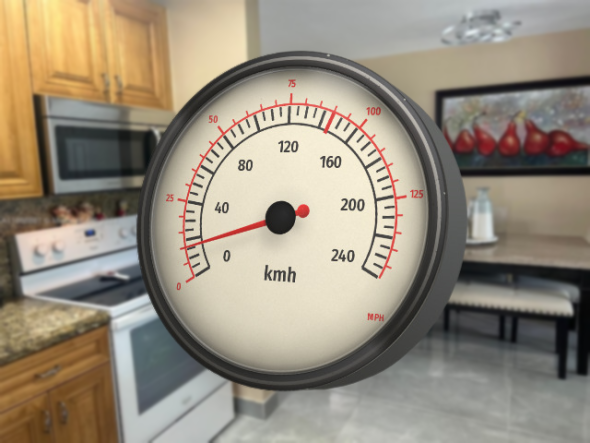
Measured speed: 15 km/h
